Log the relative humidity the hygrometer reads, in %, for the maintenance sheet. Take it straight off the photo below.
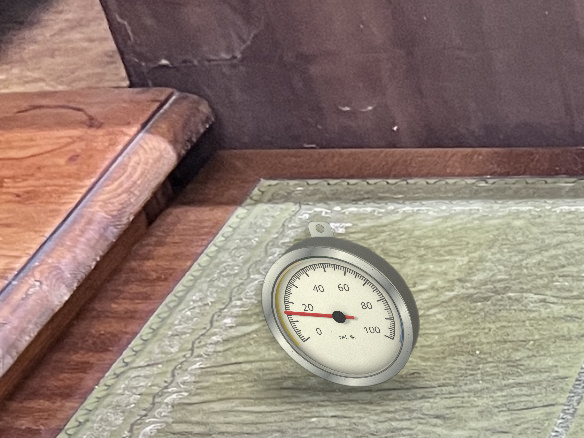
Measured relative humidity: 15 %
